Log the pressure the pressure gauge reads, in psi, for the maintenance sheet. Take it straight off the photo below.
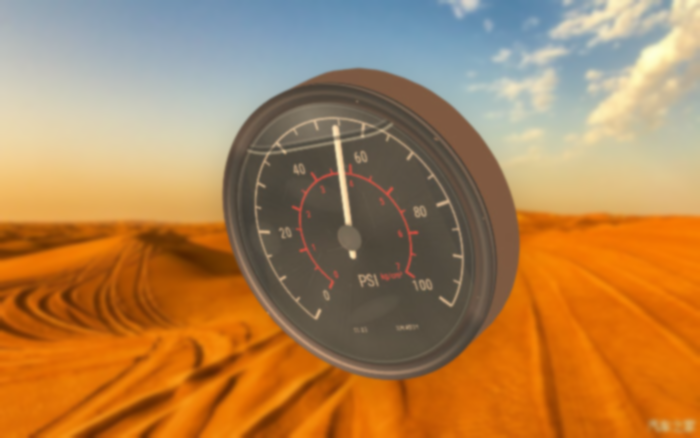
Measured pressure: 55 psi
